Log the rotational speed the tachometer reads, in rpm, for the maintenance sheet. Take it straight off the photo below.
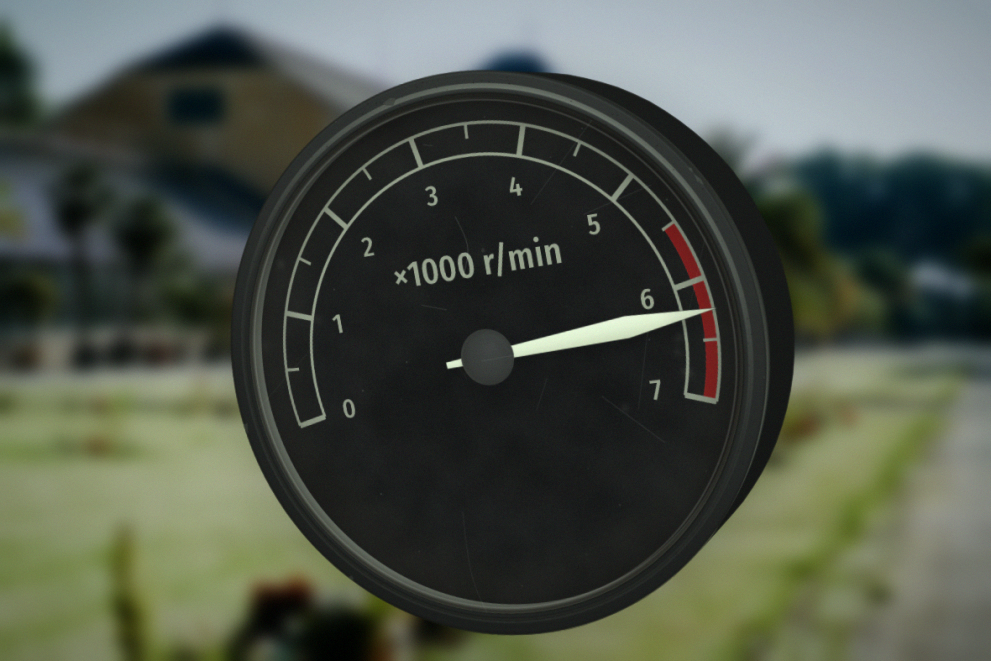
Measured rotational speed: 6250 rpm
